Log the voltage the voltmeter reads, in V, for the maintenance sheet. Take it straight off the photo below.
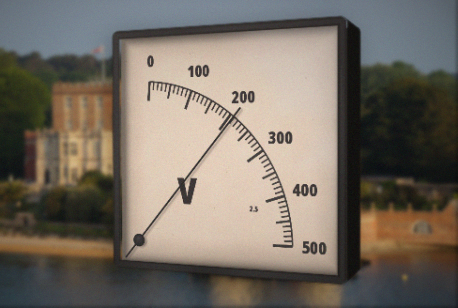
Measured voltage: 210 V
